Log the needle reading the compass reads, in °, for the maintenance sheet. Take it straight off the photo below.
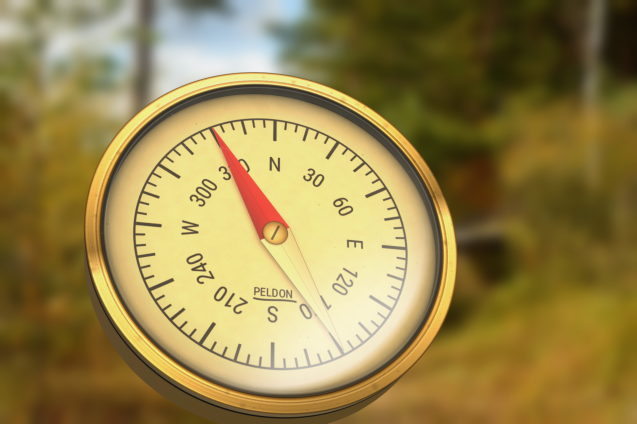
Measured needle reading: 330 °
